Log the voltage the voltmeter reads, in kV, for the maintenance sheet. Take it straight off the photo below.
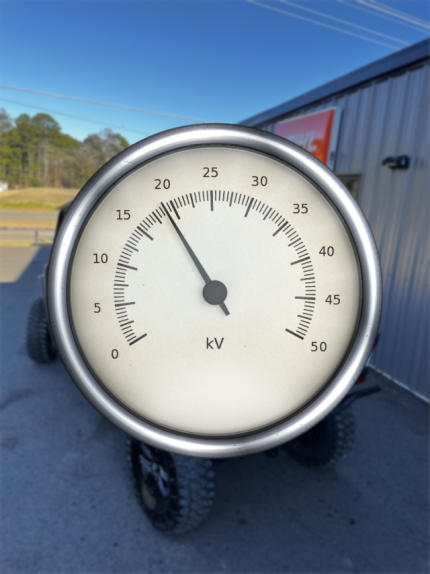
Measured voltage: 19 kV
